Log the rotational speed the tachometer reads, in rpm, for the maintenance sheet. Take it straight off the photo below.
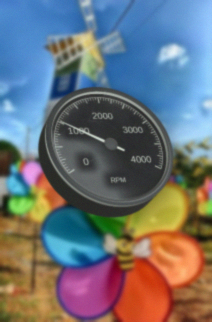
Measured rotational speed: 1000 rpm
